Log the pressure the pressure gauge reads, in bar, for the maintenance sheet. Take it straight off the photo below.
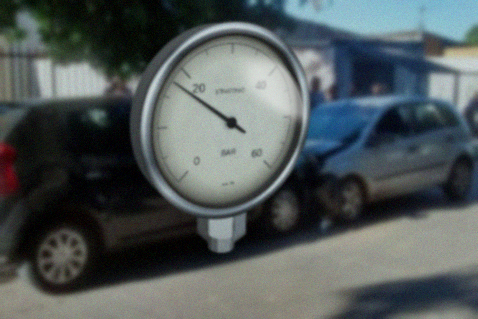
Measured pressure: 17.5 bar
